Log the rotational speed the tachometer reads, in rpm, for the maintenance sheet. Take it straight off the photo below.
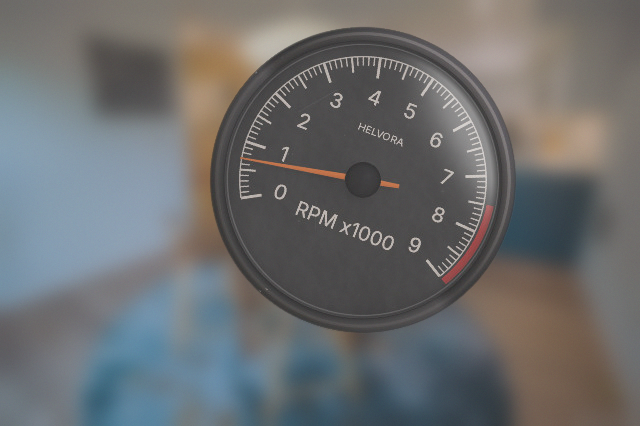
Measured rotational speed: 700 rpm
